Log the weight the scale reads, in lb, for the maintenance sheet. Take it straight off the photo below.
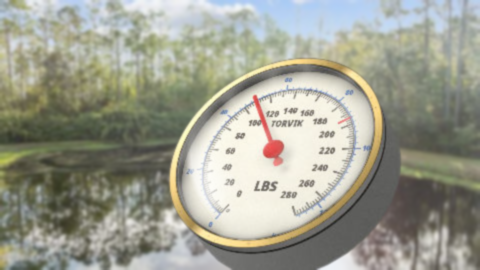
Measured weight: 110 lb
